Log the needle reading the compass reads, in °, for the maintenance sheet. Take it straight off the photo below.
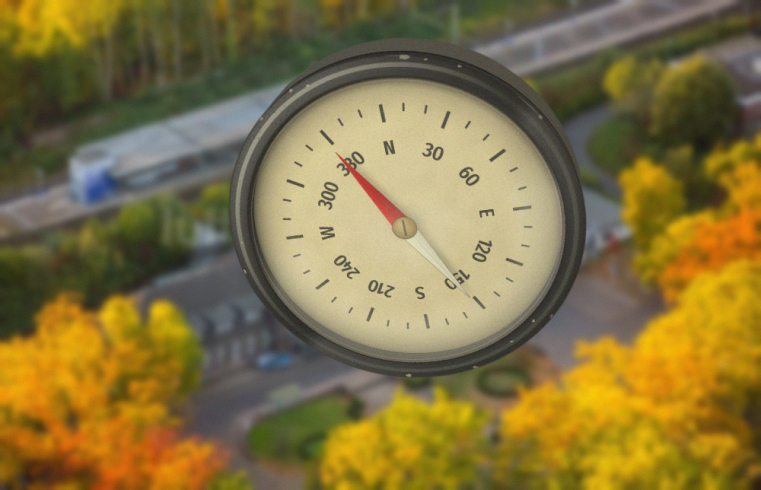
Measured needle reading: 330 °
